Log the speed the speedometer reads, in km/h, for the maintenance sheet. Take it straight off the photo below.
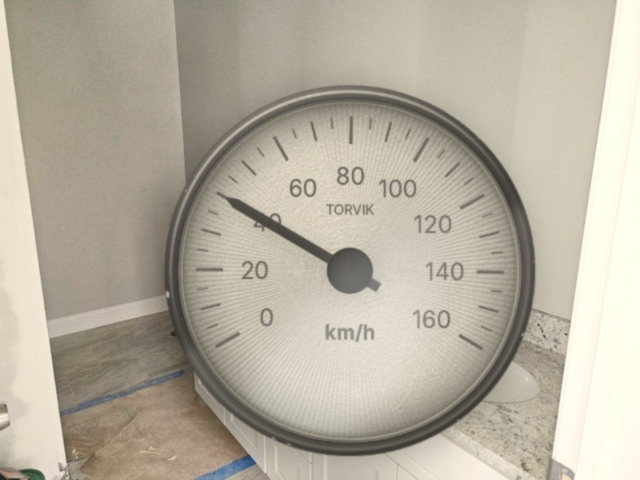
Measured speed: 40 km/h
